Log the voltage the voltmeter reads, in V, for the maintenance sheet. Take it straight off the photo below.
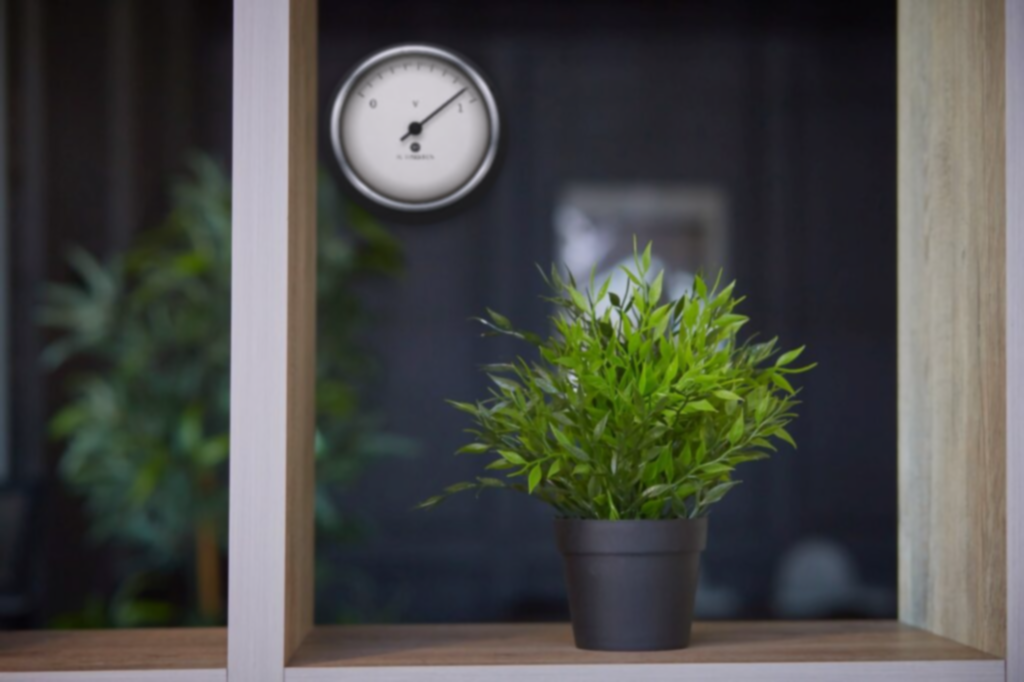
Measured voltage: 0.9 V
